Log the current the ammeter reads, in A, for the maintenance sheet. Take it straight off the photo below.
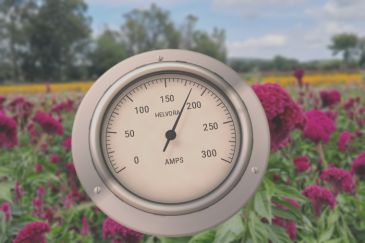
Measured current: 185 A
